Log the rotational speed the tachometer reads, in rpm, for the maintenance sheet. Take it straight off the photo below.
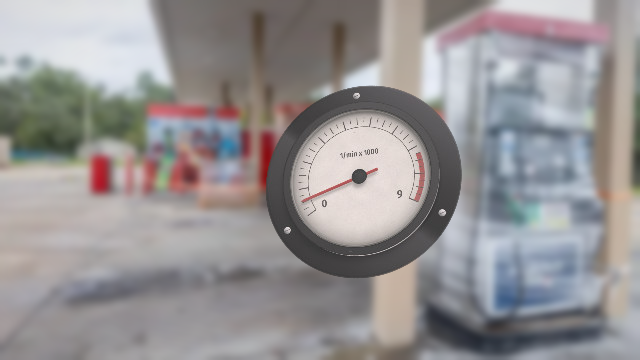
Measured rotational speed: 500 rpm
